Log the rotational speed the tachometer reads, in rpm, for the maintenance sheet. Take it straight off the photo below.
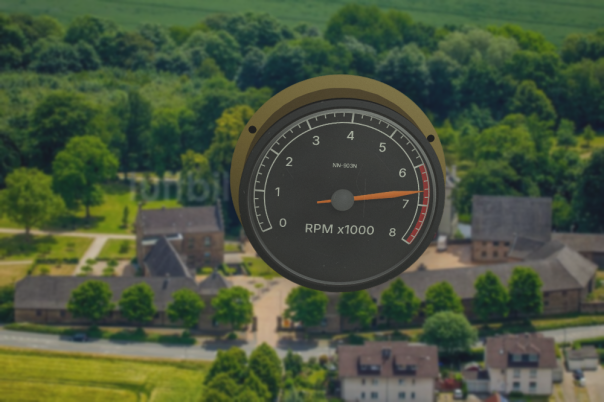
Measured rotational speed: 6600 rpm
